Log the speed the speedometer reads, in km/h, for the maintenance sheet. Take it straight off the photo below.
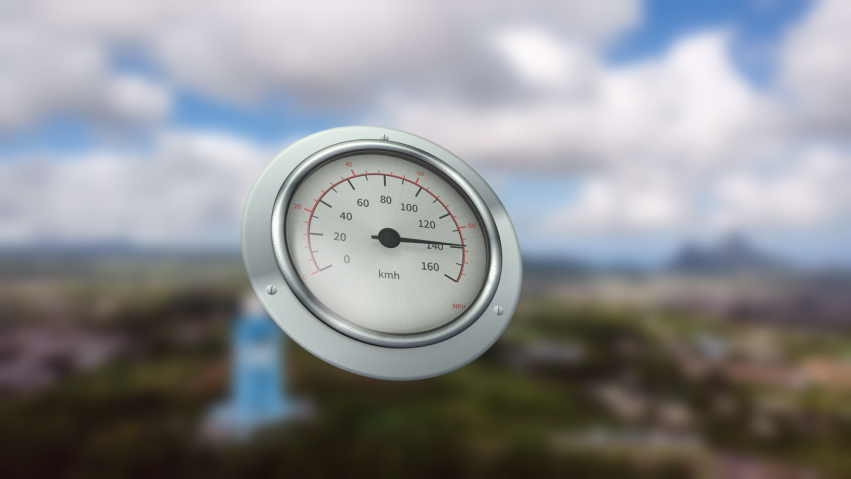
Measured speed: 140 km/h
